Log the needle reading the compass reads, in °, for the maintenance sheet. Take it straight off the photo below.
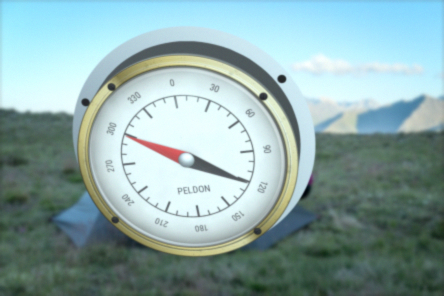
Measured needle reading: 300 °
